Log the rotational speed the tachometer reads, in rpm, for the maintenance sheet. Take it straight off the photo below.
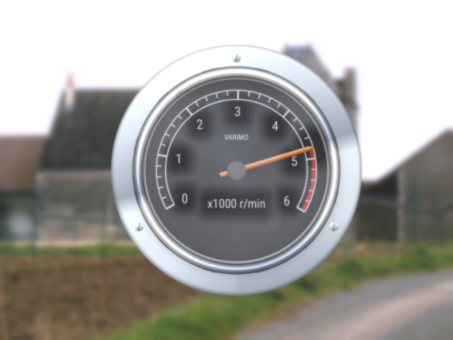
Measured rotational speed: 4800 rpm
